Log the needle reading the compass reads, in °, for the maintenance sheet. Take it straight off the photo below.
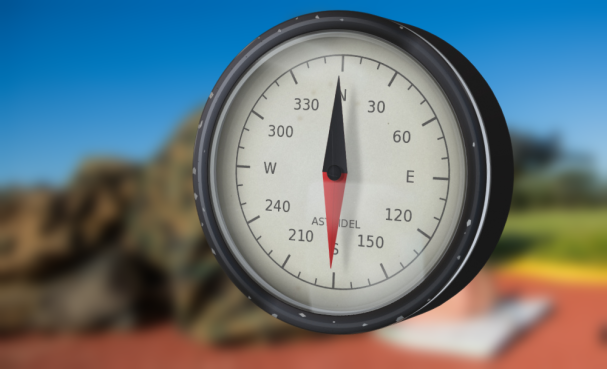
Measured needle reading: 180 °
